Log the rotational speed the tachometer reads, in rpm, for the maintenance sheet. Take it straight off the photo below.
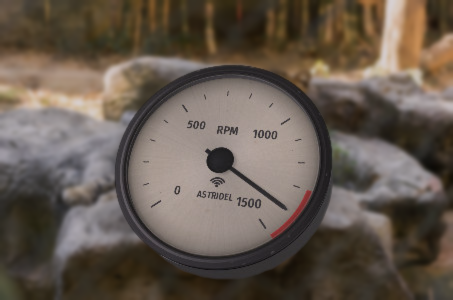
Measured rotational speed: 1400 rpm
